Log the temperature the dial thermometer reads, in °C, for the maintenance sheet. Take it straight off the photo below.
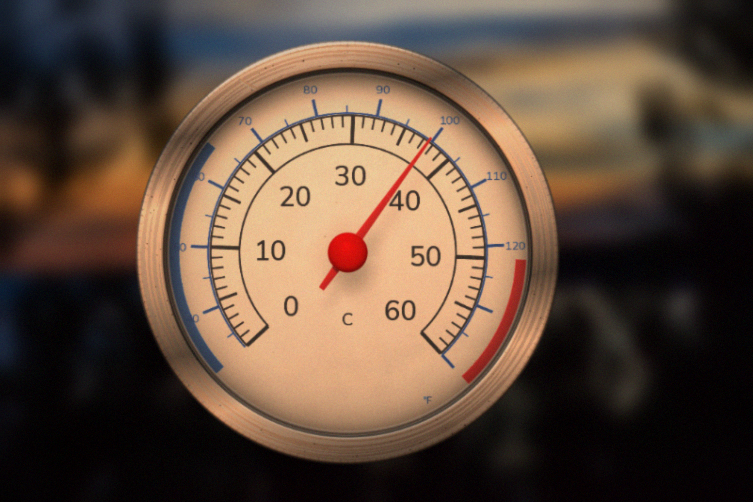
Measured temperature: 37.5 °C
